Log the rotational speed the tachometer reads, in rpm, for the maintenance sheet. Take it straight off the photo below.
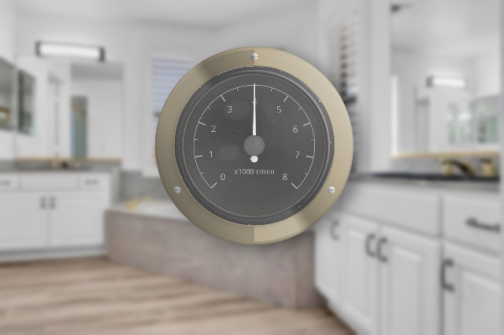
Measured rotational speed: 4000 rpm
